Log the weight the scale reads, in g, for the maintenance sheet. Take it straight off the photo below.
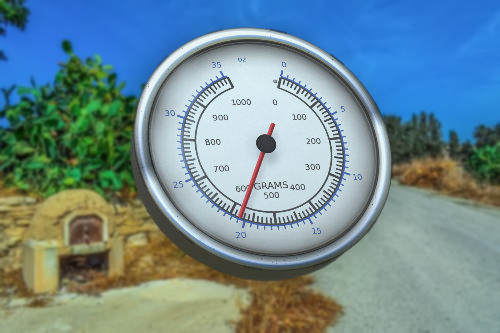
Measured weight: 580 g
